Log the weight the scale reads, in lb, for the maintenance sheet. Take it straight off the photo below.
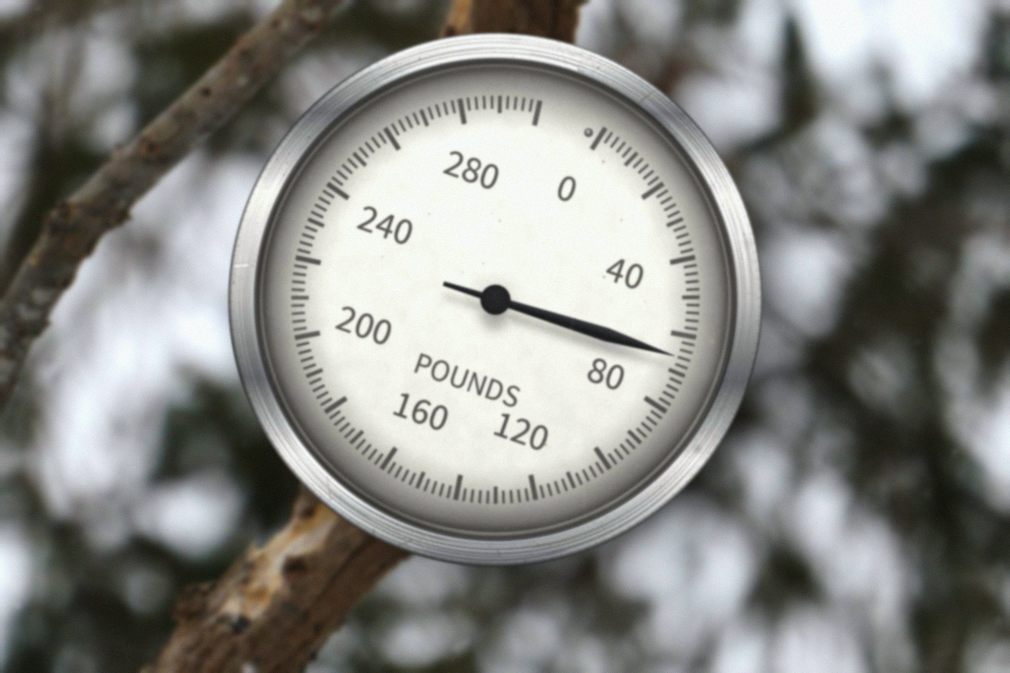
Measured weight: 66 lb
